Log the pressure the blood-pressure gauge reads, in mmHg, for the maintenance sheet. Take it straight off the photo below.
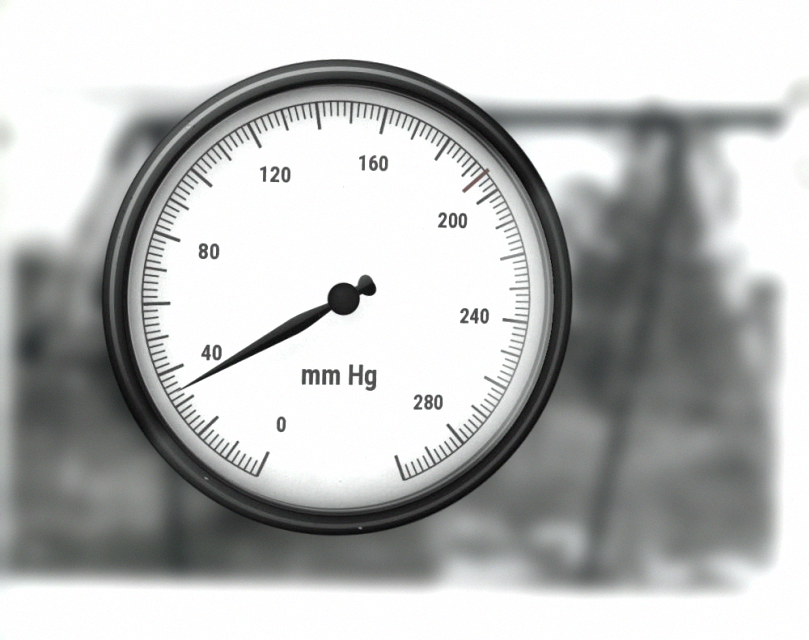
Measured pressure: 34 mmHg
